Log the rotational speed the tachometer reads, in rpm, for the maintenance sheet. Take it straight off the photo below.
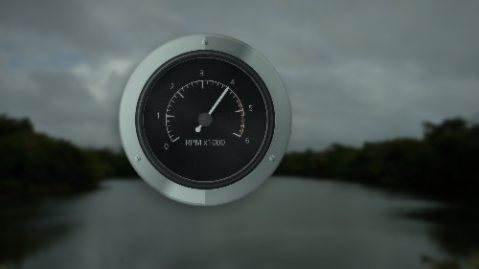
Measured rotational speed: 4000 rpm
